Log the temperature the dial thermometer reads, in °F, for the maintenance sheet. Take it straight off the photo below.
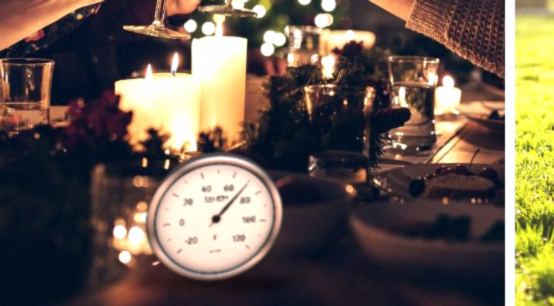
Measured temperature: 70 °F
